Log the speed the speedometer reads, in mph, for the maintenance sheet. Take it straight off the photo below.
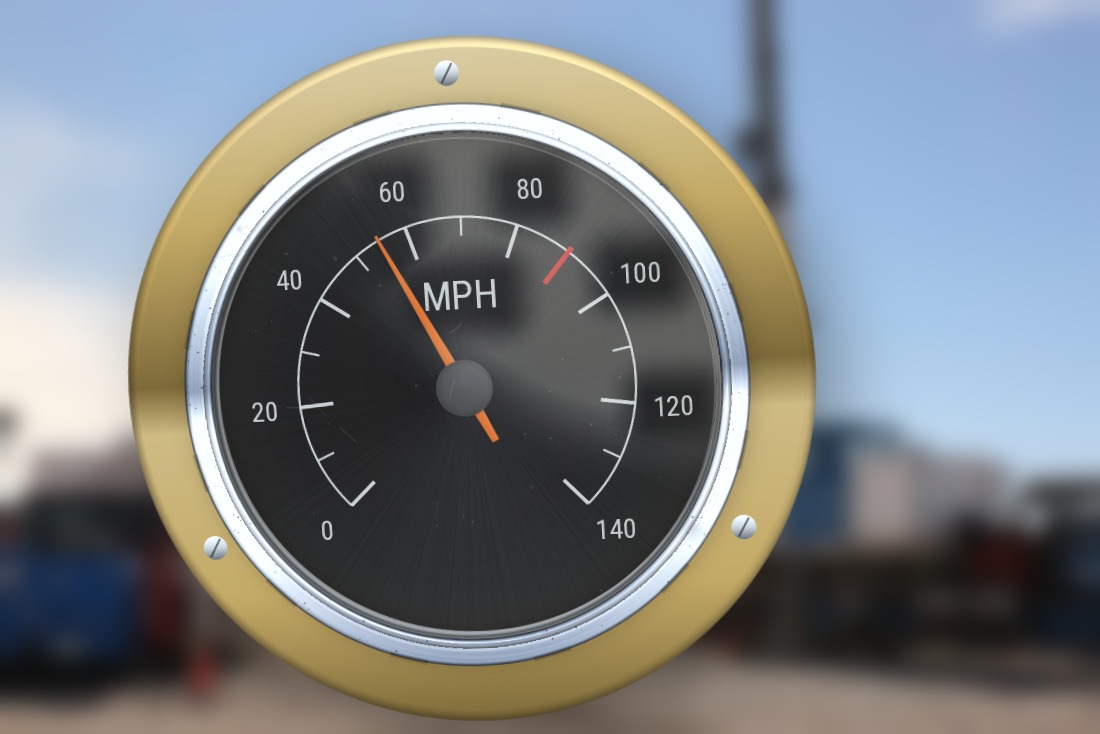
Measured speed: 55 mph
